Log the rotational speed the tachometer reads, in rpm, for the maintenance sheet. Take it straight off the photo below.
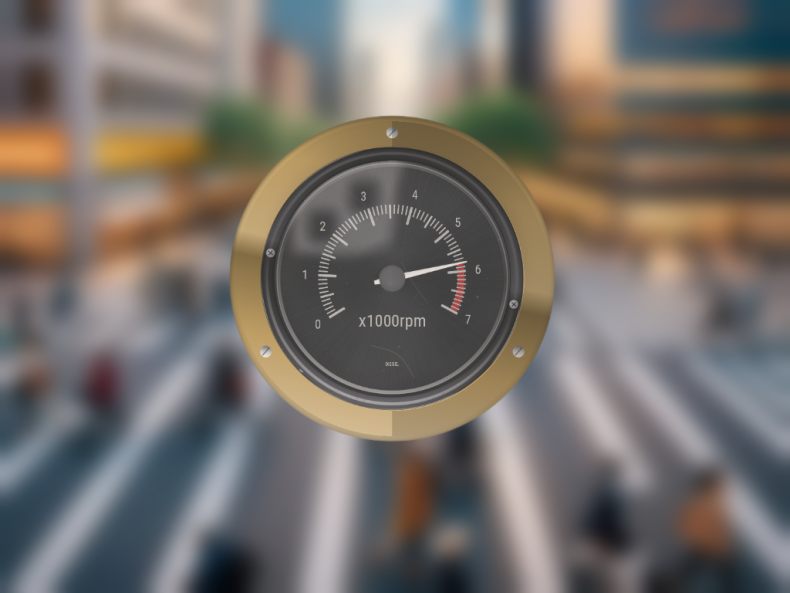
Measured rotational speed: 5800 rpm
